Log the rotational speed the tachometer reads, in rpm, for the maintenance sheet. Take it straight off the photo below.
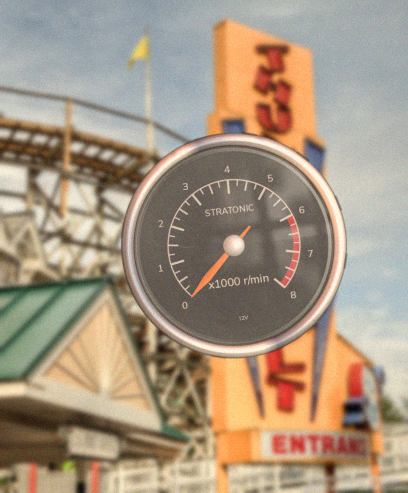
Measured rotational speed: 0 rpm
